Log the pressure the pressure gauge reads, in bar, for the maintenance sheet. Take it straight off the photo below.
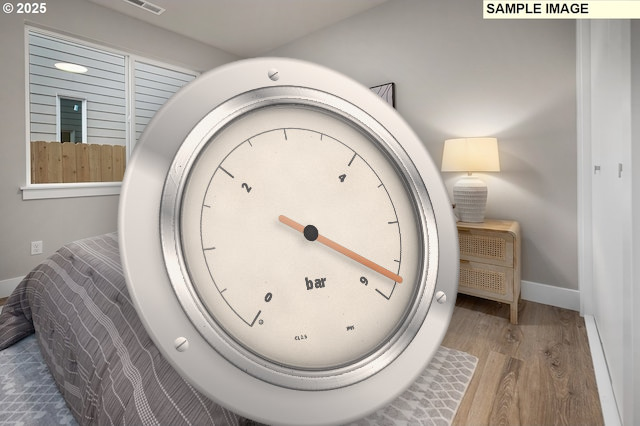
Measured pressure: 5.75 bar
